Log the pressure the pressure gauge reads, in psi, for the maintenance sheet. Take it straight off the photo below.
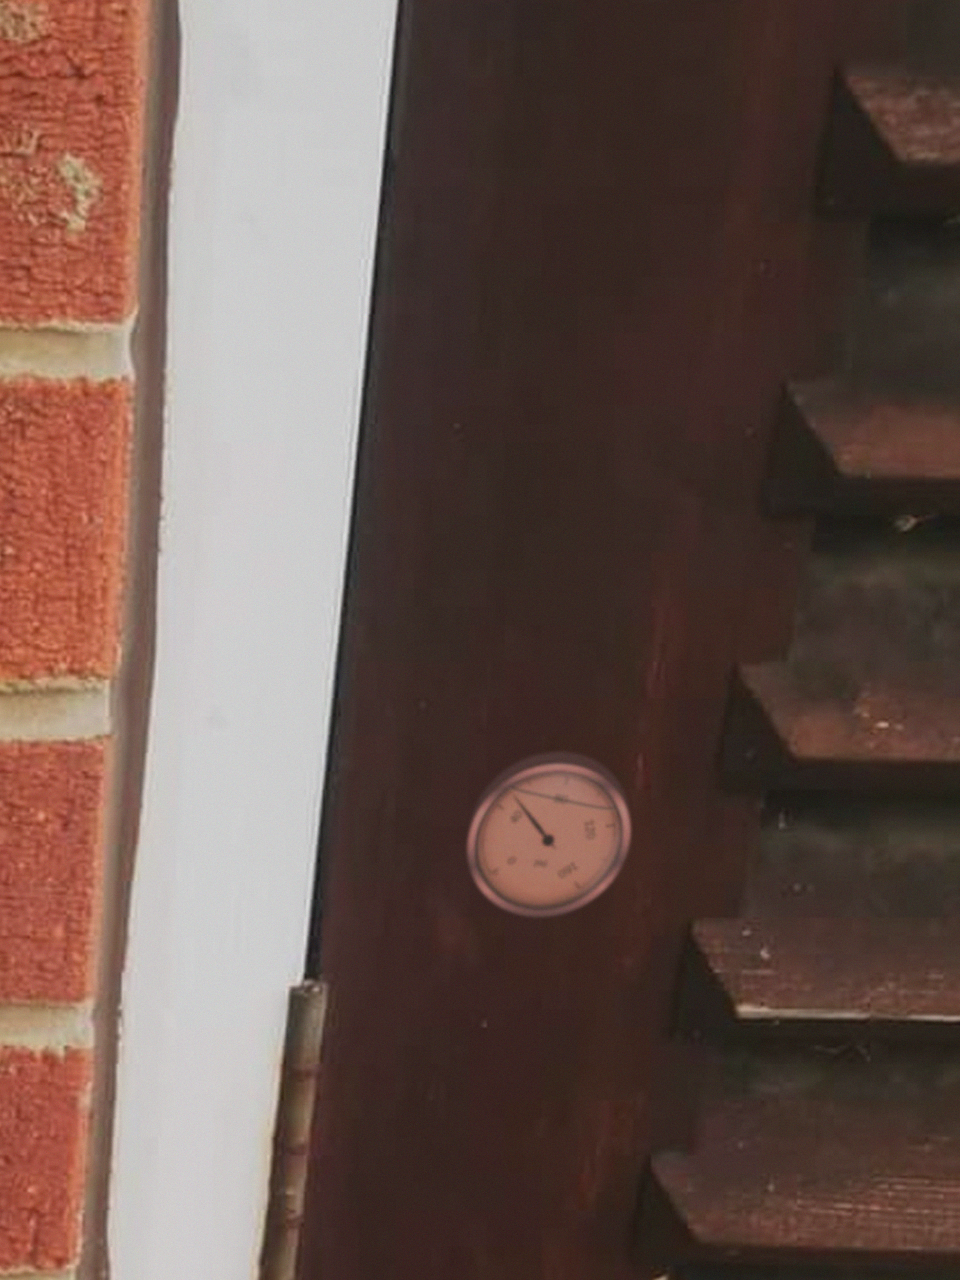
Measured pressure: 50 psi
